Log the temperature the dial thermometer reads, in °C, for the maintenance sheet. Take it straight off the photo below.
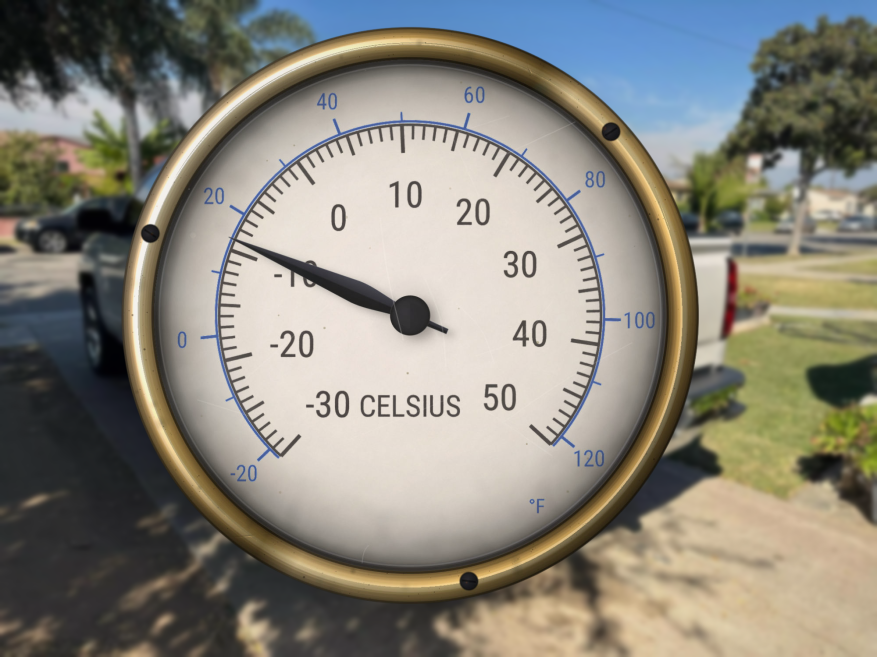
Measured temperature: -9 °C
